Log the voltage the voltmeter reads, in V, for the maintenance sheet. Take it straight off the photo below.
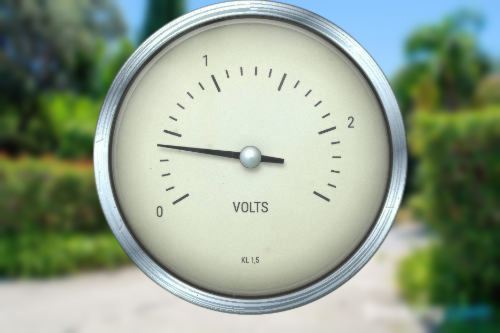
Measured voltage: 0.4 V
